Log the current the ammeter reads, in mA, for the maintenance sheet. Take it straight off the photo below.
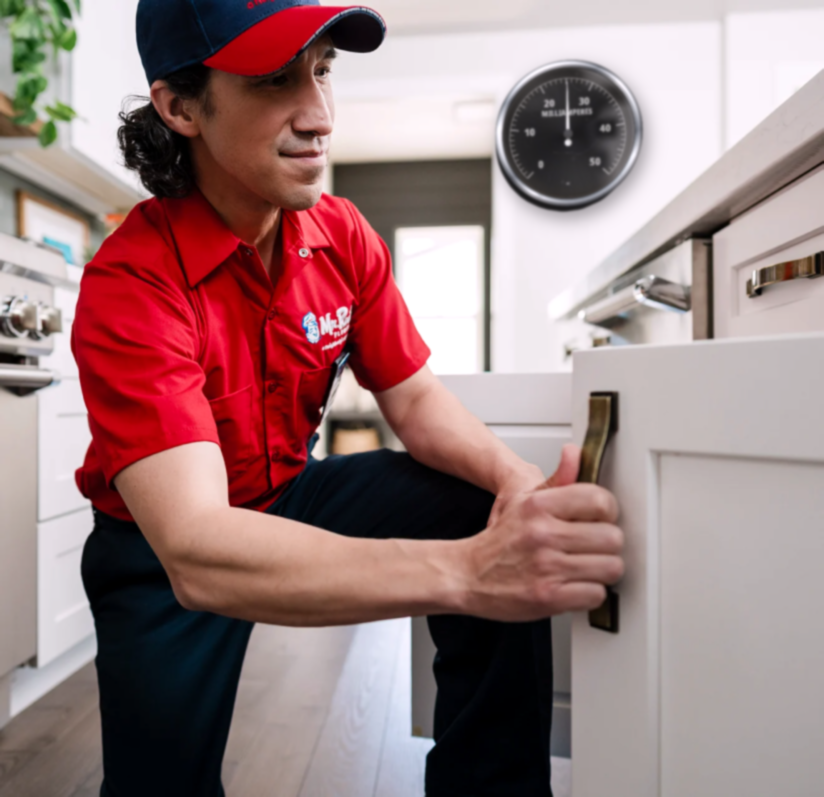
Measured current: 25 mA
